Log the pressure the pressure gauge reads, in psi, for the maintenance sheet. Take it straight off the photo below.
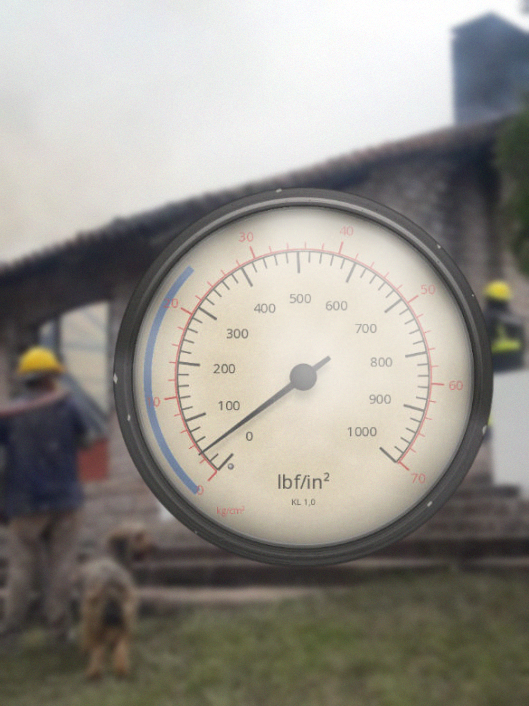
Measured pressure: 40 psi
